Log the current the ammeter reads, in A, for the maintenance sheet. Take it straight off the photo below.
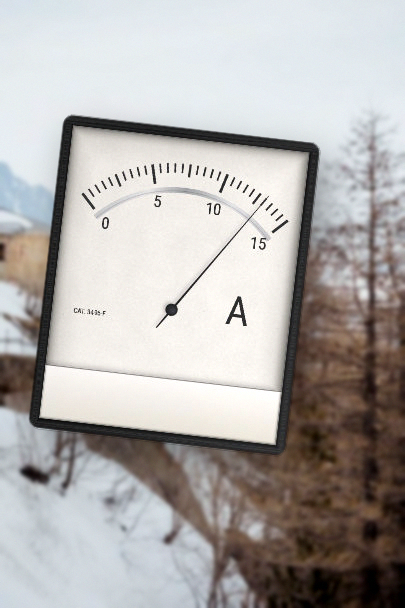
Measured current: 13 A
